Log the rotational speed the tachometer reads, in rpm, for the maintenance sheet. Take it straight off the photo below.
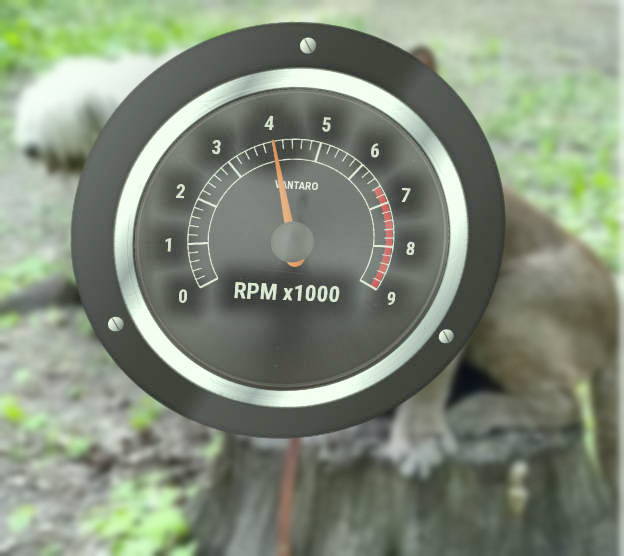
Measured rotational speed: 4000 rpm
